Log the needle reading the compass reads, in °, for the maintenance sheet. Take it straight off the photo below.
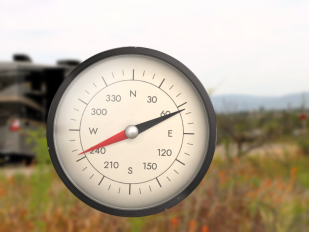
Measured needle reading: 245 °
